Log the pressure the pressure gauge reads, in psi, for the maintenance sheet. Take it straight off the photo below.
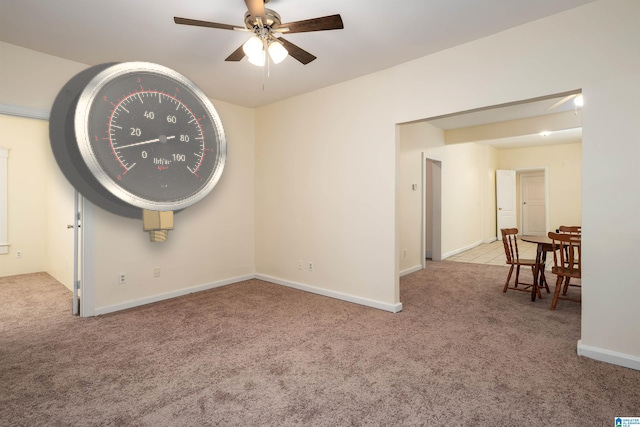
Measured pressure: 10 psi
